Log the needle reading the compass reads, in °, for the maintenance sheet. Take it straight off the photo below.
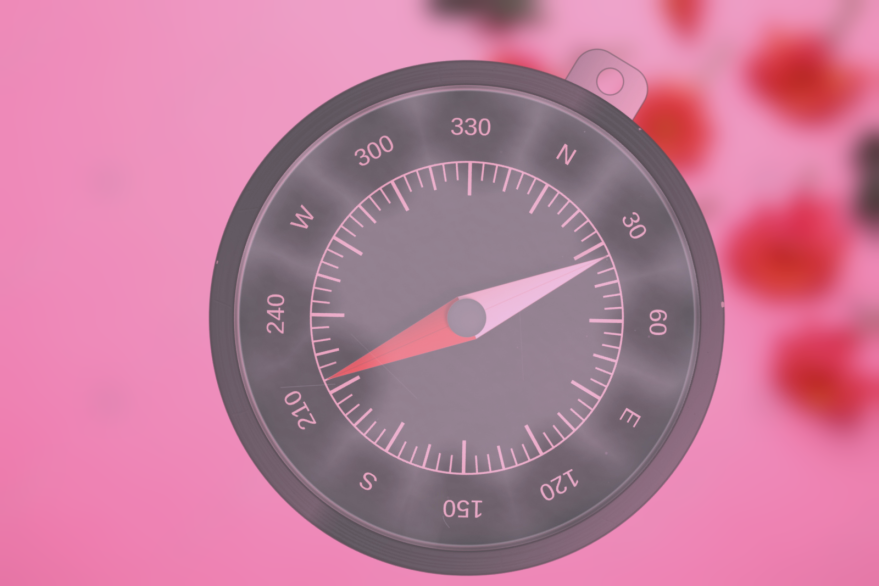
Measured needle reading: 215 °
